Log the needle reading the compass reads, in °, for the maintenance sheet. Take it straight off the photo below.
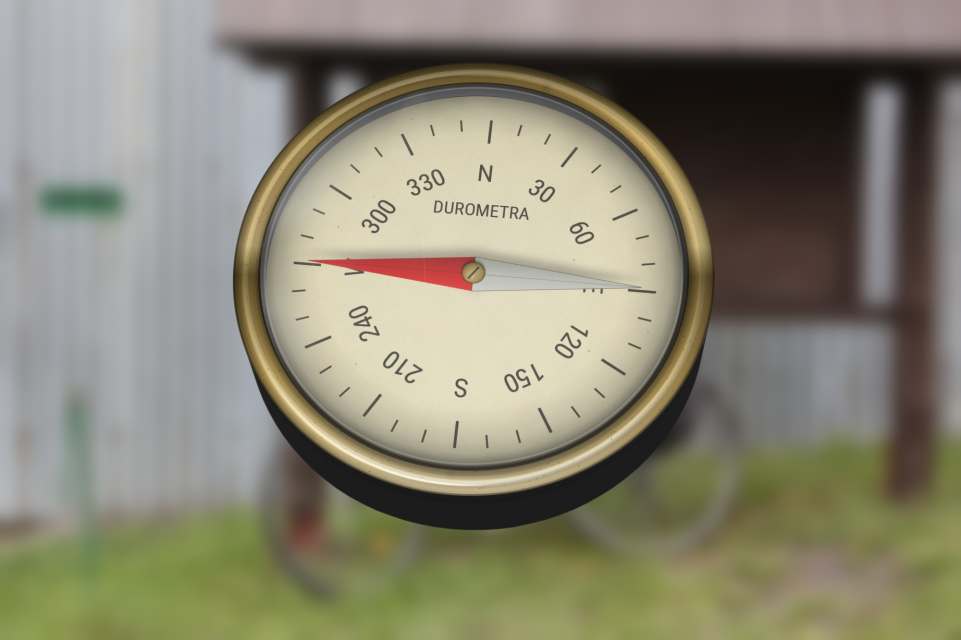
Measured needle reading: 270 °
